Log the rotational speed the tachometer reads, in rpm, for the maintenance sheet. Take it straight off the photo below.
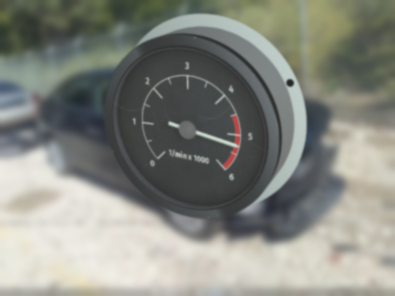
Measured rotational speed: 5250 rpm
